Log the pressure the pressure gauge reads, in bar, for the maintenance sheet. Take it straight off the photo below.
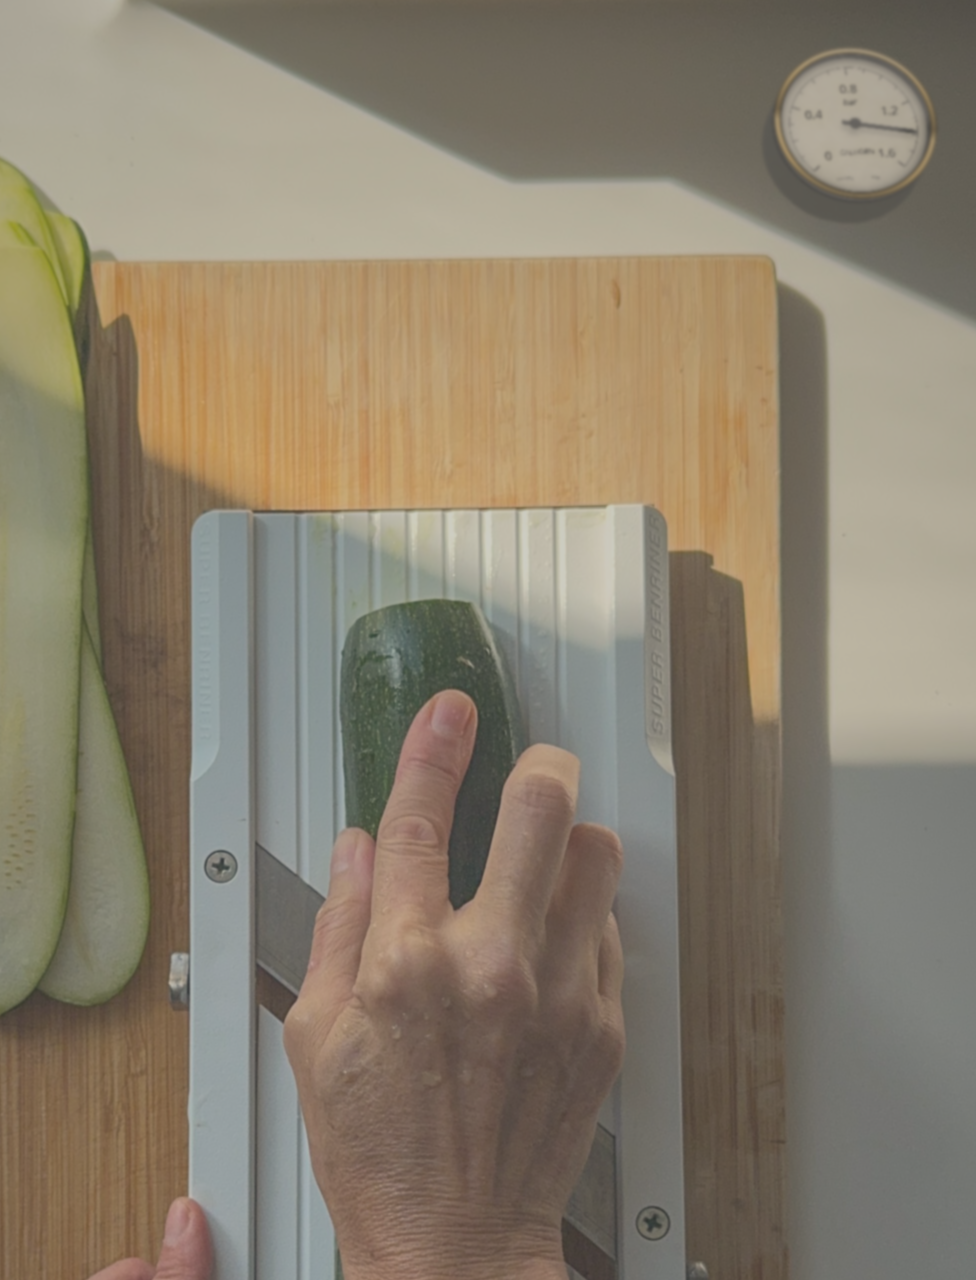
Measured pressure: 1.4 bar
